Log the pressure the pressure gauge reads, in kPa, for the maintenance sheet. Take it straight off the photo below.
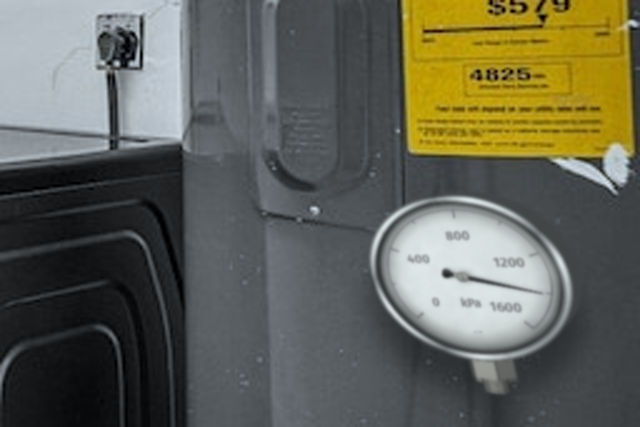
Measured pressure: 1400 kPa
